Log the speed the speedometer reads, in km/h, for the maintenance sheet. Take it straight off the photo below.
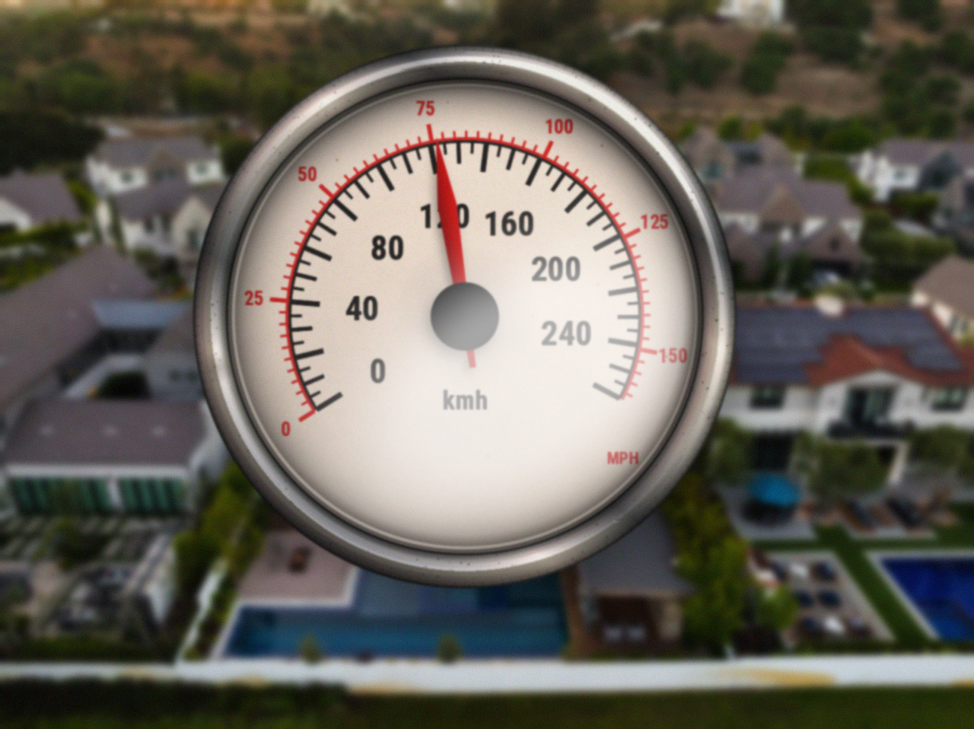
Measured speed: 122.5 km/h
